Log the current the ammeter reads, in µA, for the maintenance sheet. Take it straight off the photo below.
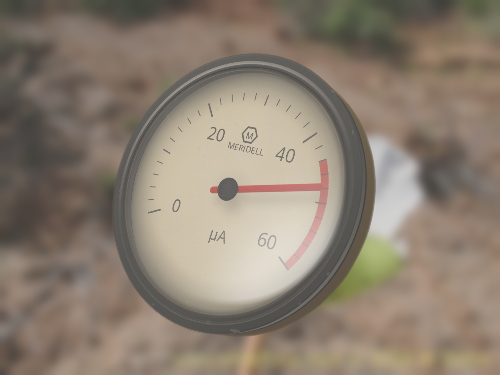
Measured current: 48 µA
